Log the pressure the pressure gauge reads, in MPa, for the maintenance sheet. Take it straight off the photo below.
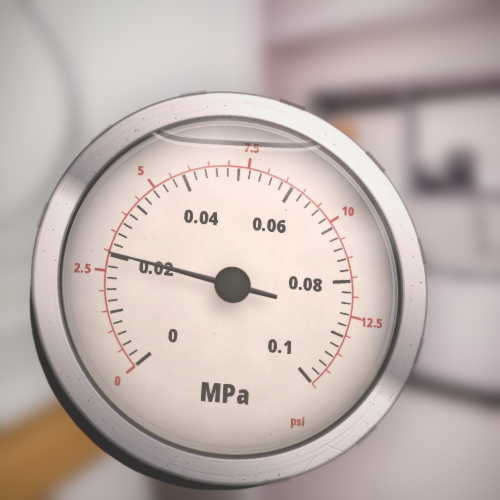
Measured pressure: 0.02 MPa
